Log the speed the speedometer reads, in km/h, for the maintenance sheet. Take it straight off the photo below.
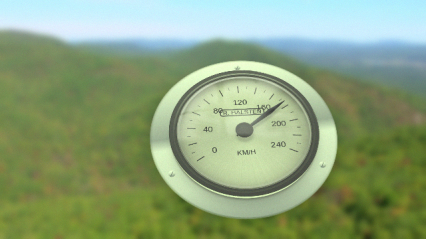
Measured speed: 175 km/h
